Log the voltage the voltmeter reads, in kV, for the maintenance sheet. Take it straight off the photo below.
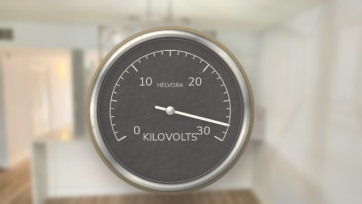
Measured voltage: 28 kV
